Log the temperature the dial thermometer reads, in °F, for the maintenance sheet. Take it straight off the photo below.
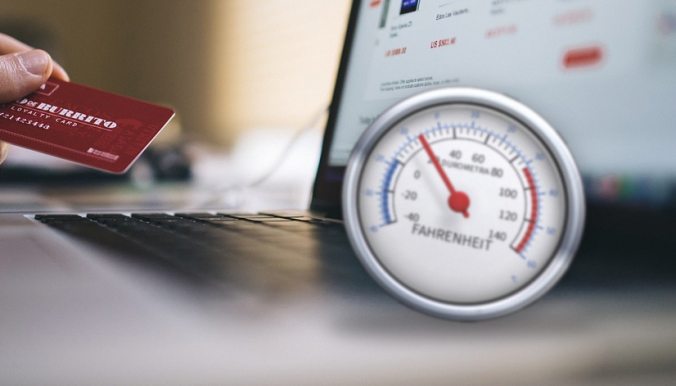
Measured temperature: 20 °F
